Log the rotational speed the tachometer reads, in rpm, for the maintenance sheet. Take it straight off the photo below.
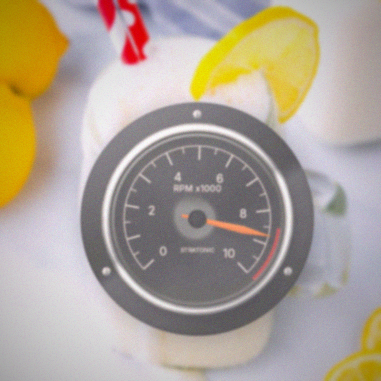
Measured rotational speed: 8750 rpm
